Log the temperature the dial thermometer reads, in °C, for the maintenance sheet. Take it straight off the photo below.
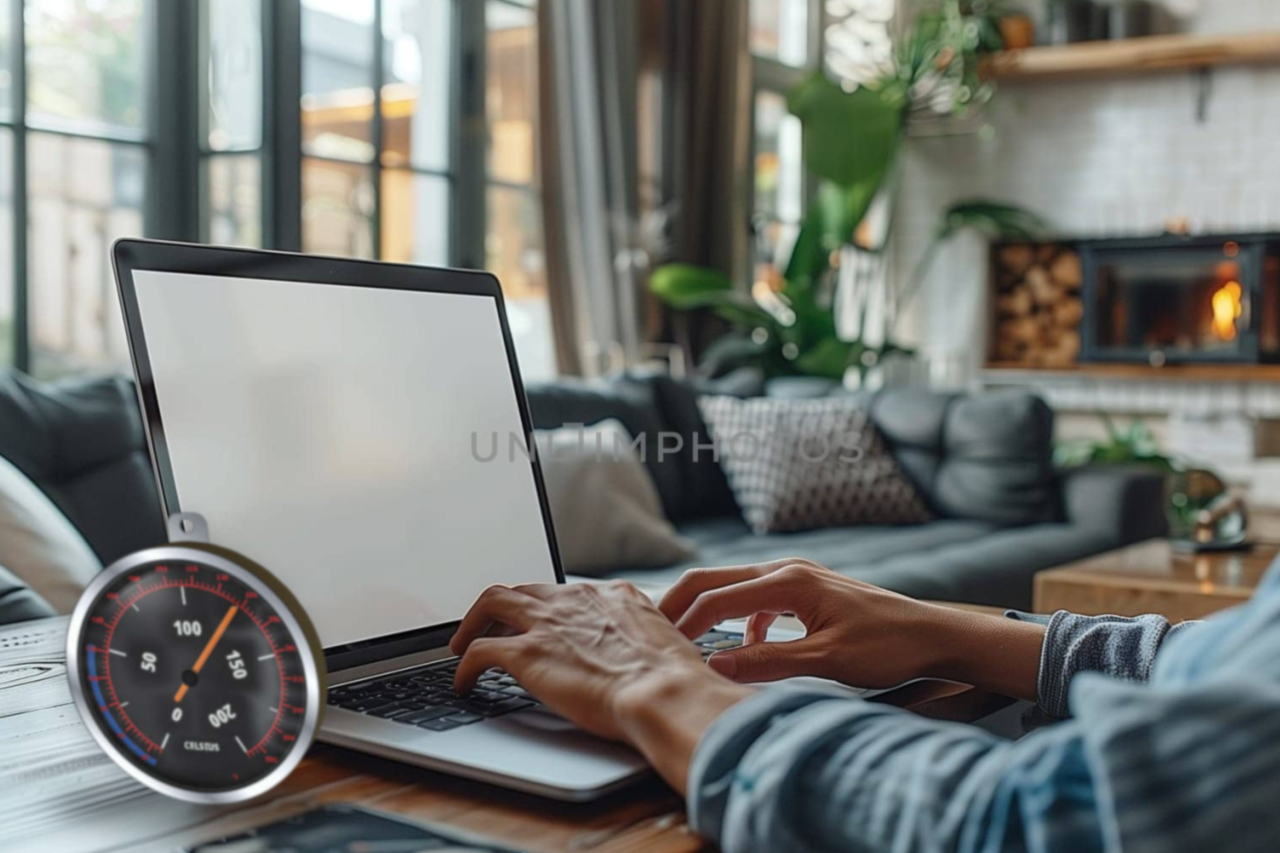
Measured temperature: 125 °C
